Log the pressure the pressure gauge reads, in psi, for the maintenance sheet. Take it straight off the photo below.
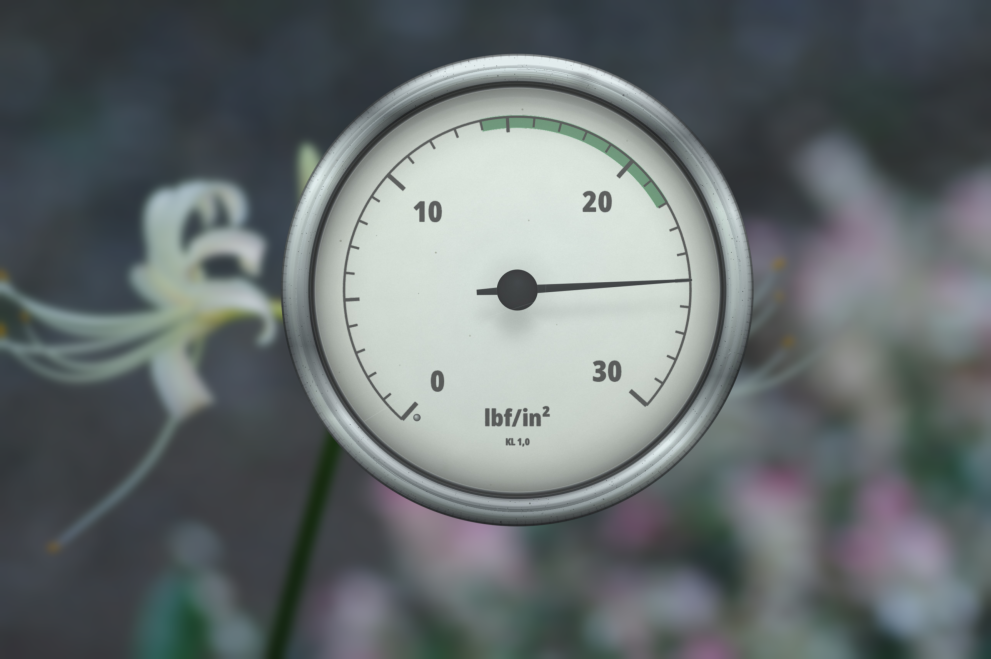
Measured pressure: 25 psi
